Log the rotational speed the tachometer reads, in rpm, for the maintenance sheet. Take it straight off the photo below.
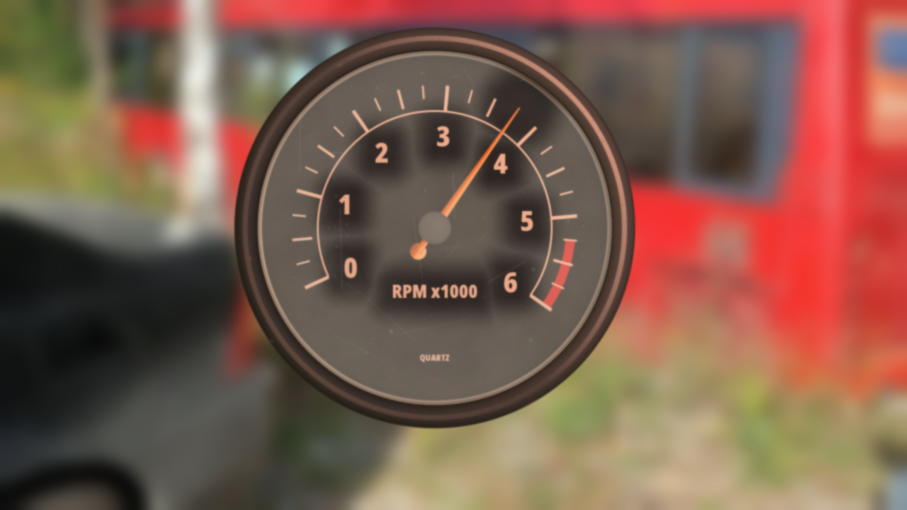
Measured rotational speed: 3750 rpm
